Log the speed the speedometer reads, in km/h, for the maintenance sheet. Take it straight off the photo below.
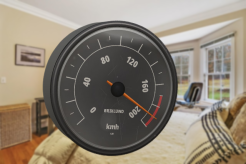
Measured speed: 190 km/h
